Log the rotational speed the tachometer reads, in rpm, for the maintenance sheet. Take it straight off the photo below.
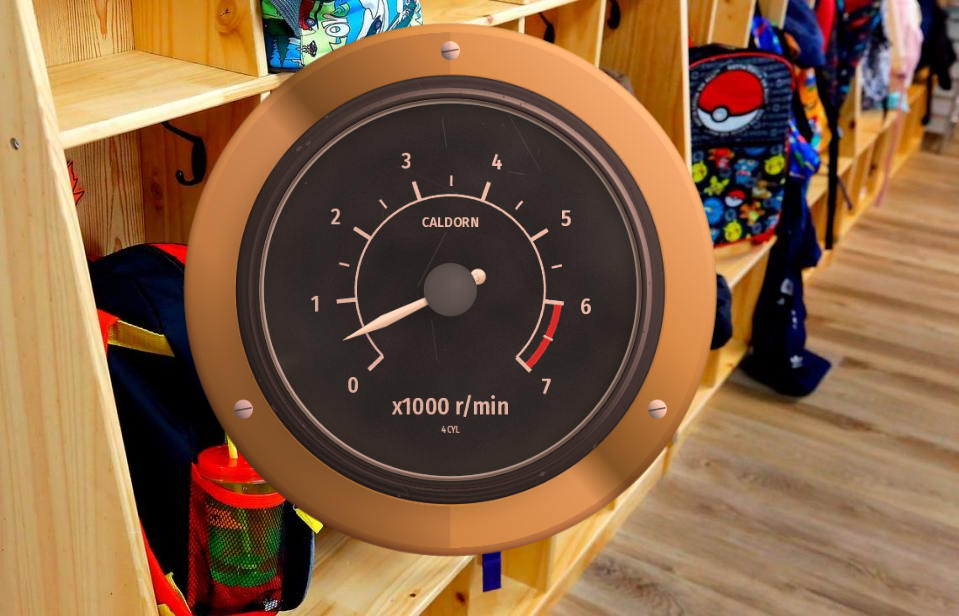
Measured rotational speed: 500 rpm
